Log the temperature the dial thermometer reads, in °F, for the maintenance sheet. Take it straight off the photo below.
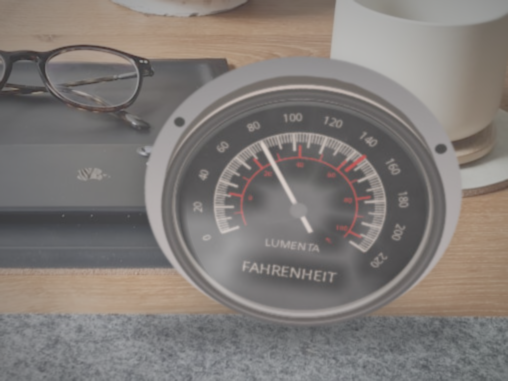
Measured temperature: 80 °F
